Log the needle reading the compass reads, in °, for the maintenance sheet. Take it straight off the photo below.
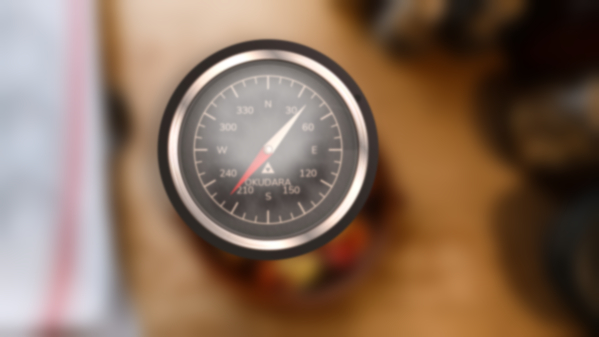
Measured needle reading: 220 °
